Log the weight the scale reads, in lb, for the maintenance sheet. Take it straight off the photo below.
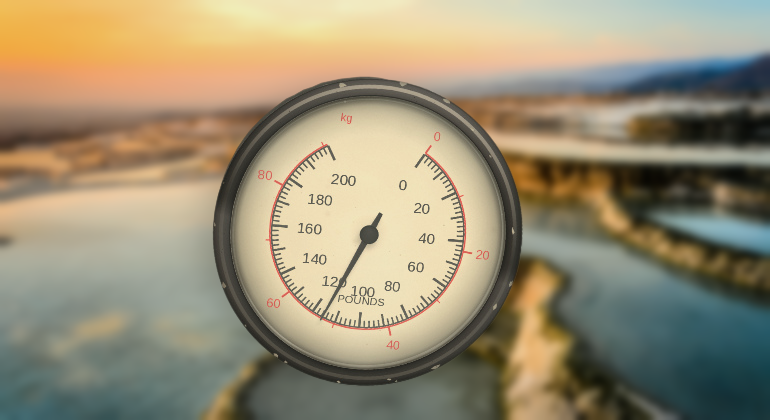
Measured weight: 116 lb
